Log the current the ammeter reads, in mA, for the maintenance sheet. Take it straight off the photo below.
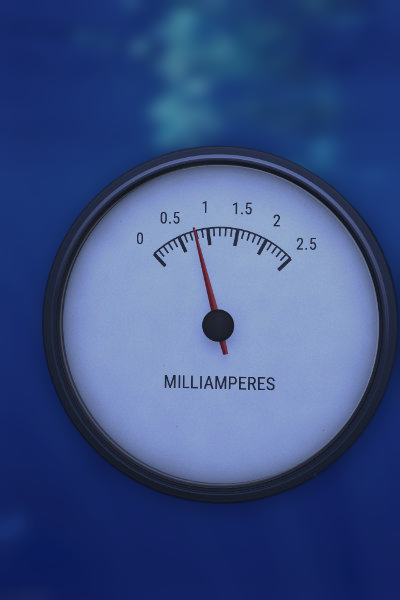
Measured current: 0.8 mA
